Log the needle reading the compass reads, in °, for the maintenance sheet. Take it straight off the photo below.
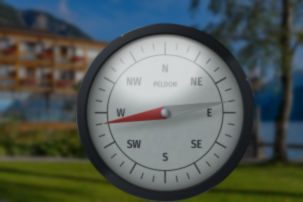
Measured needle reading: 260 °
